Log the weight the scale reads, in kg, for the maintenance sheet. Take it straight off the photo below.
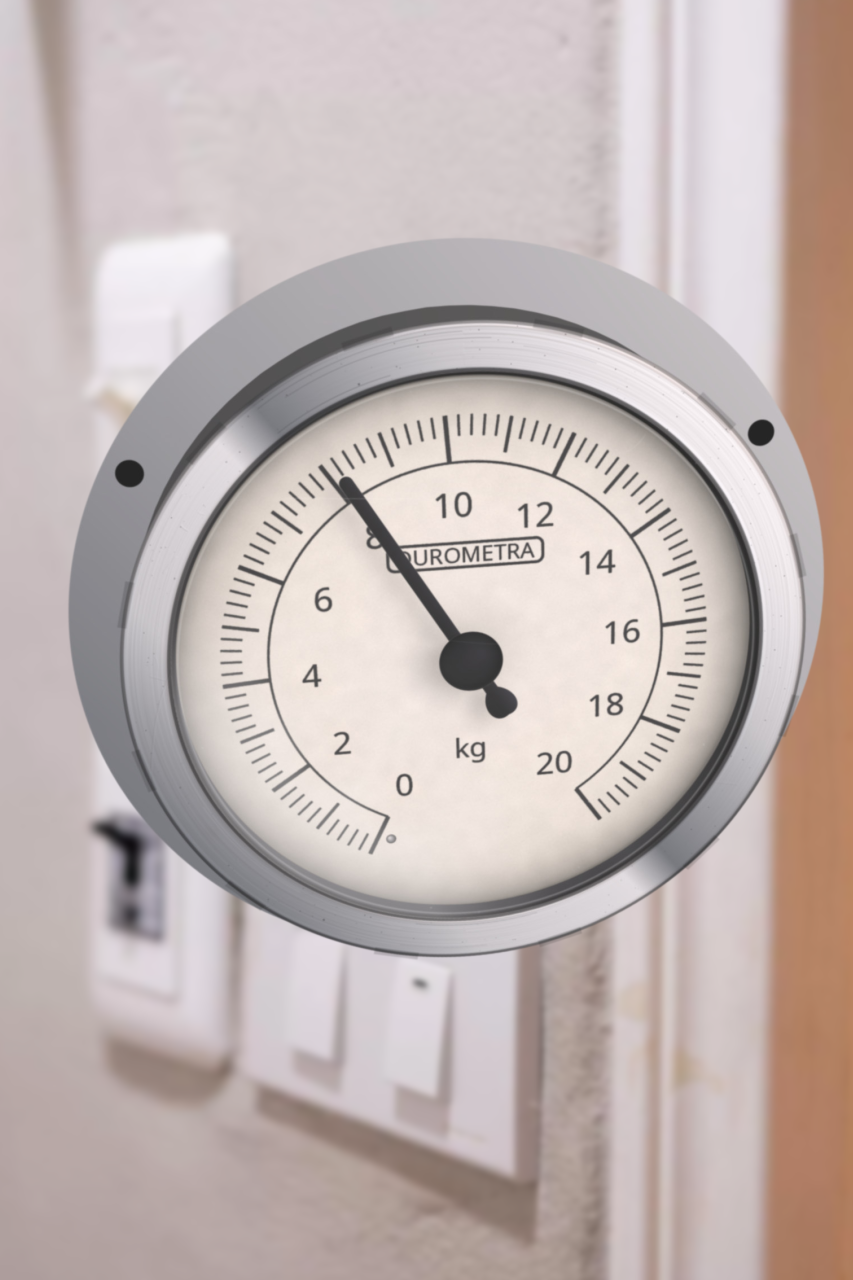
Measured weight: 8.2 kg
